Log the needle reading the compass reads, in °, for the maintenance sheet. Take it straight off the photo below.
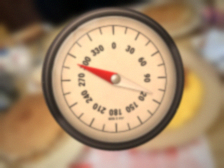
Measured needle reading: 292.5 °
